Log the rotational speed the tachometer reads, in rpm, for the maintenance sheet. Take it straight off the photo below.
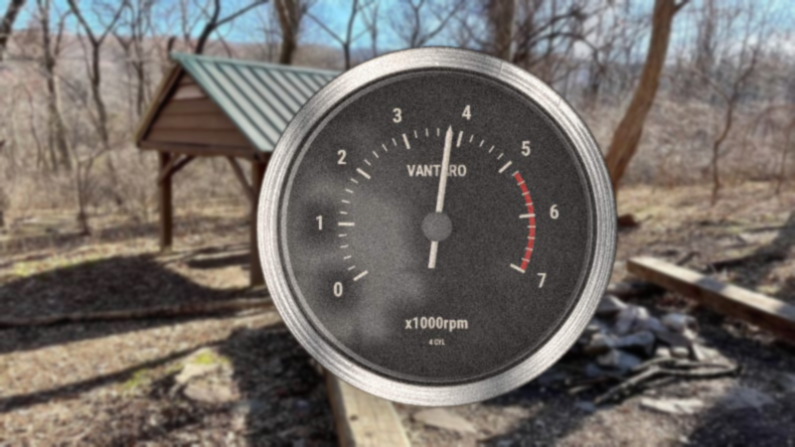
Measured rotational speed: 3800 rpm
